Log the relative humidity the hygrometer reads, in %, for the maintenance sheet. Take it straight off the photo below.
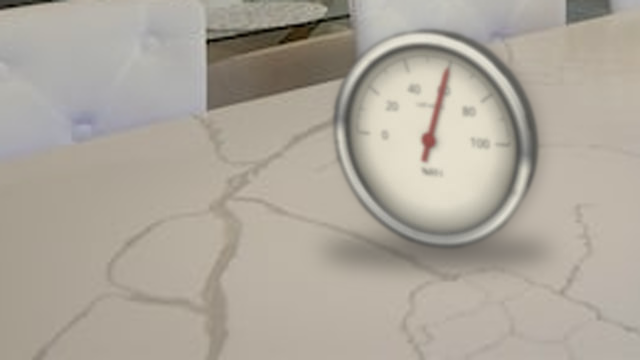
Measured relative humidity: 60 %
